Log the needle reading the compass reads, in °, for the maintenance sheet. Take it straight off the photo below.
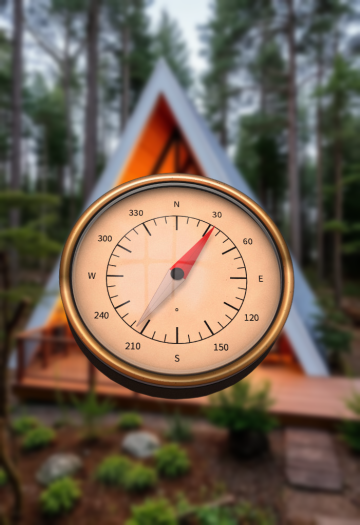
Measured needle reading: 35 °
